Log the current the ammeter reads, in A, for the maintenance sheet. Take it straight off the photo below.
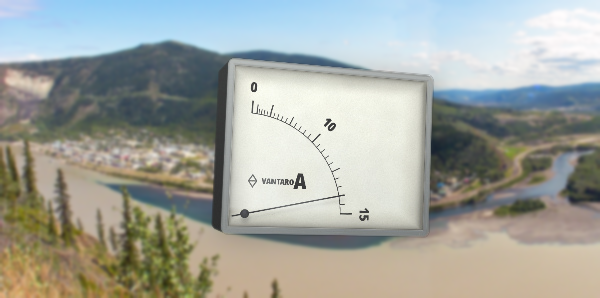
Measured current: 14 A
